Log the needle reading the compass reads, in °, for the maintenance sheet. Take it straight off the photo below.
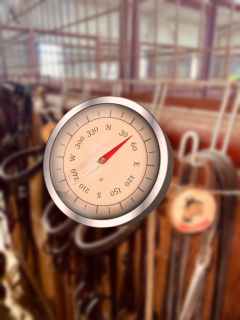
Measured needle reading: 45 °
